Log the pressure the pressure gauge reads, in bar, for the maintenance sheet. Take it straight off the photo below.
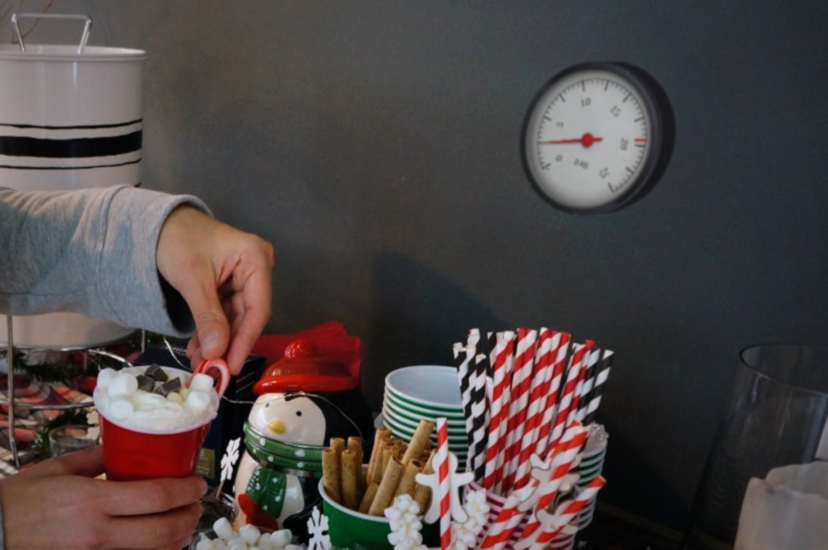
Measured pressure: 2.5 bar
